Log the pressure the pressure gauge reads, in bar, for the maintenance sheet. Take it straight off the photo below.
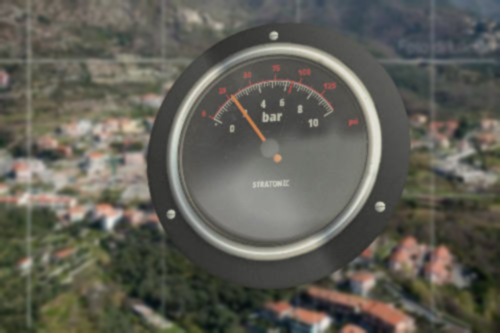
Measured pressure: 2 bar
